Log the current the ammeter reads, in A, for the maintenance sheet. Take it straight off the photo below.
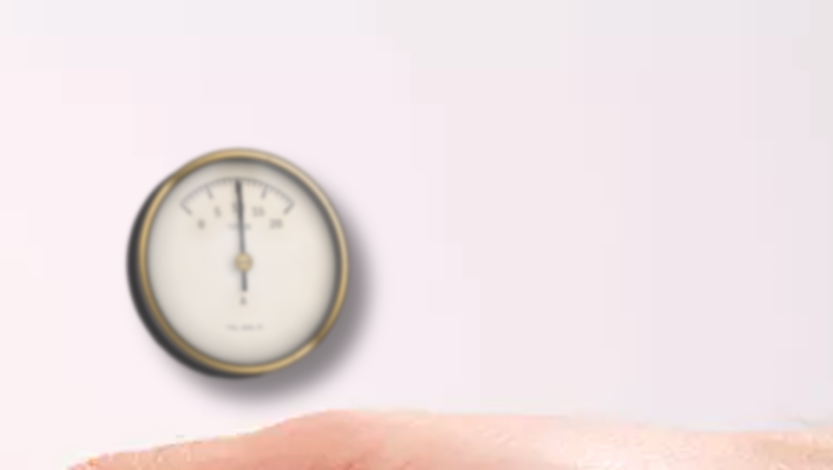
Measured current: 10 A
